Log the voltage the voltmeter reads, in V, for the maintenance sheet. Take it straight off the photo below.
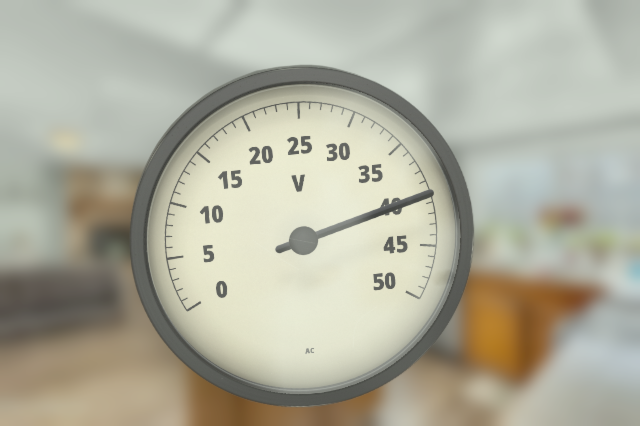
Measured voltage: 40 V
